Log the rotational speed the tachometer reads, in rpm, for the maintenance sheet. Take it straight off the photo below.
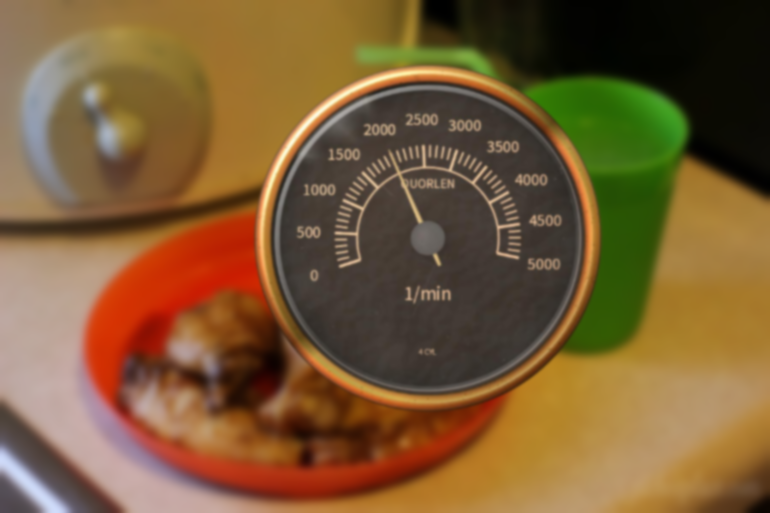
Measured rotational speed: 2000 rpm
